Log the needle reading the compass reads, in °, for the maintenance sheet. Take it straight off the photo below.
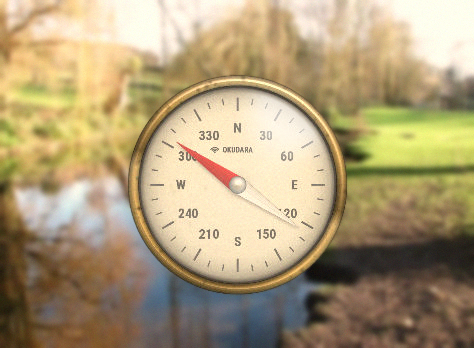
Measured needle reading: 305 °
